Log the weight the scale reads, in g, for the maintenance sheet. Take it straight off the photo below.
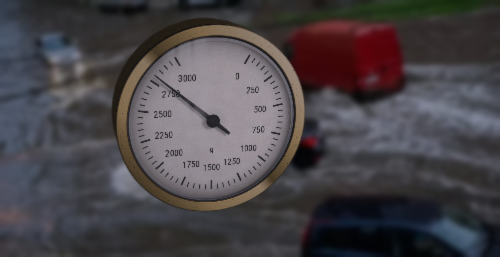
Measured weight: 2800 g
